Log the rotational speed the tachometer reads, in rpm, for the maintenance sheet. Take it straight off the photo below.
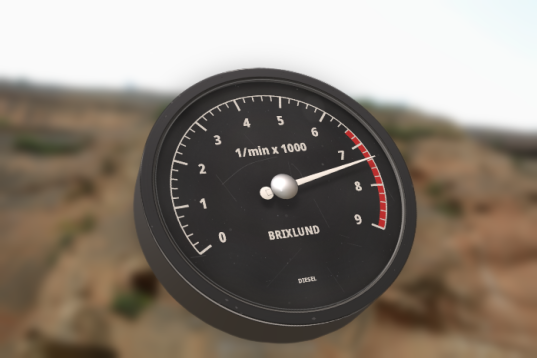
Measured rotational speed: 7400 rpm
